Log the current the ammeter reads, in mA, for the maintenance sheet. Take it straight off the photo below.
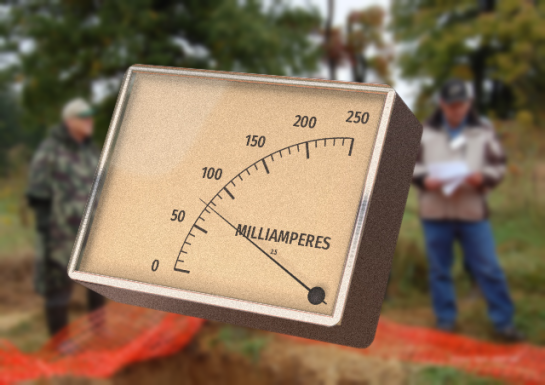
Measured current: 75 mA
